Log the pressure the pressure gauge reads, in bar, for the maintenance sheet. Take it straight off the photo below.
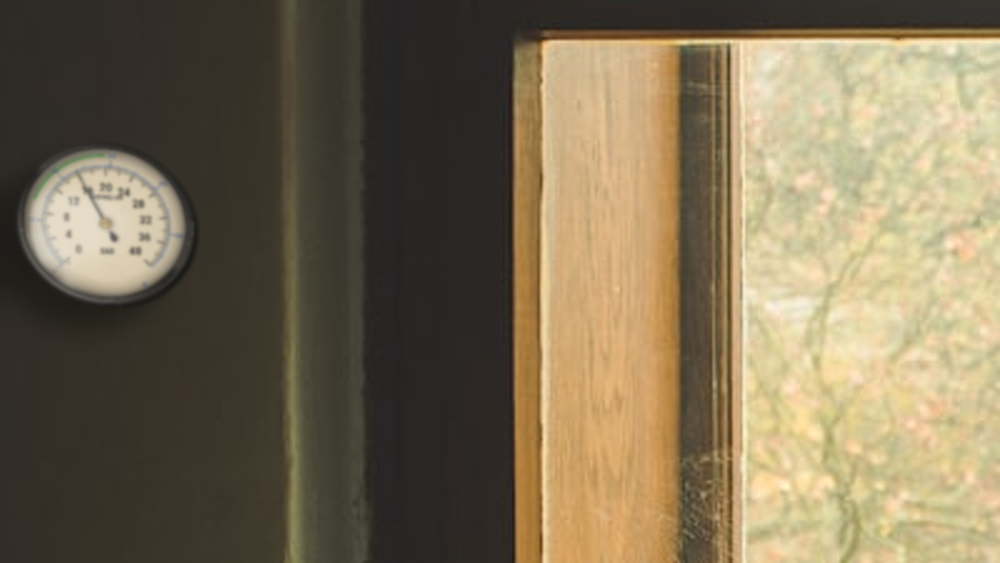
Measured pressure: 16 bar
